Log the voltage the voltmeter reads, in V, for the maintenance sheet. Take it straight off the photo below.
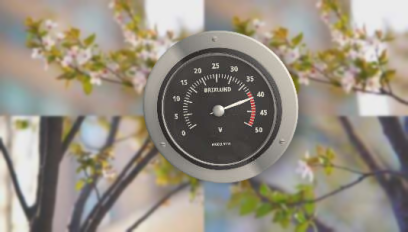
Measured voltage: 40 V
